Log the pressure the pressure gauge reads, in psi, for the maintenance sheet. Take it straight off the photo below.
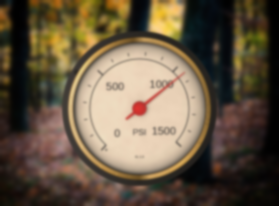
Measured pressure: 1050 psi
